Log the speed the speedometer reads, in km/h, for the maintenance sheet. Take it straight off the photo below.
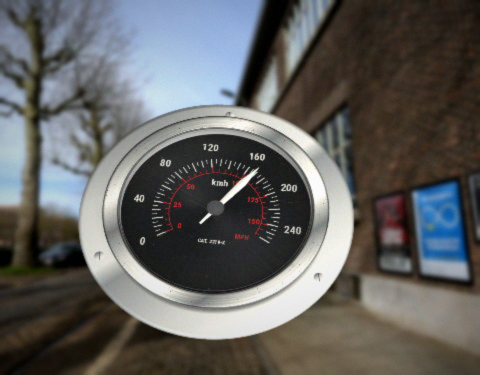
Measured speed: 170 km/h
